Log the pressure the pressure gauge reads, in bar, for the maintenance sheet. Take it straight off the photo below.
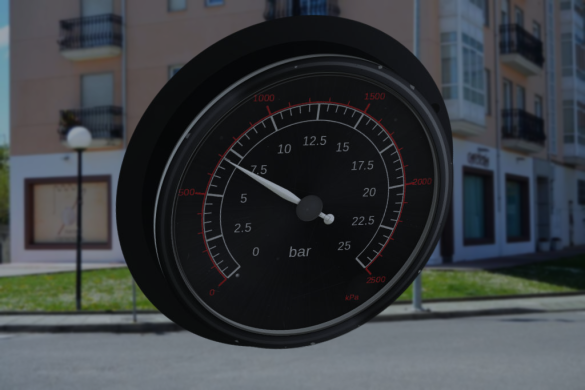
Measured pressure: 7 bar
